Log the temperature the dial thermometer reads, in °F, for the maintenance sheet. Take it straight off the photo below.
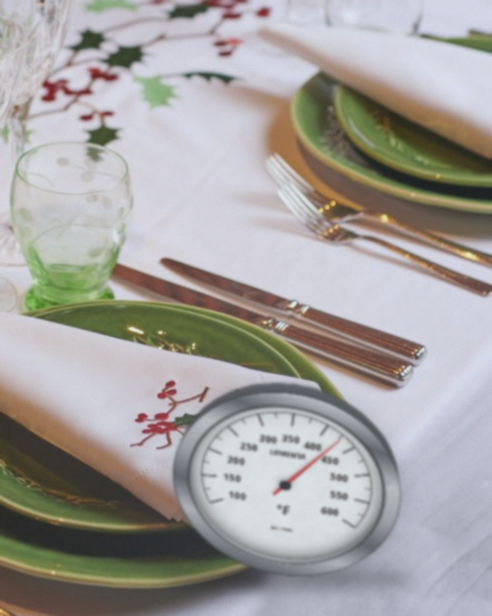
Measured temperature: 425 °F
